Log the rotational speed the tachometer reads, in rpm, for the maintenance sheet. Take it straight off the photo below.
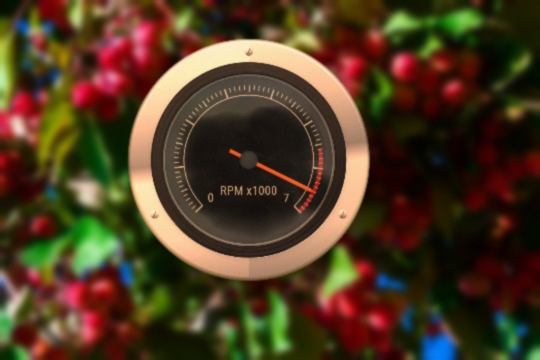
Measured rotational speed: 6500 rpm
